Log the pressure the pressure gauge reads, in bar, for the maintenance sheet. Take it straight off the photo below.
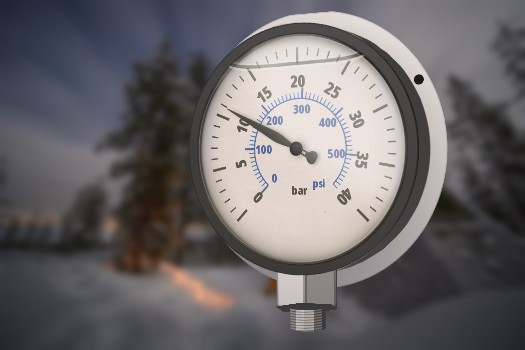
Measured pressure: 11 bar
